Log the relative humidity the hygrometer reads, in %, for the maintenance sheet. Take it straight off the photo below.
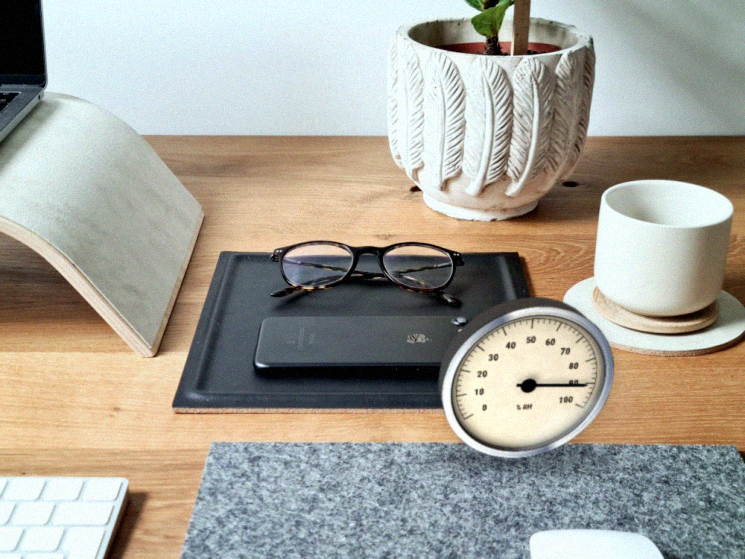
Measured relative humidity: 90 %
